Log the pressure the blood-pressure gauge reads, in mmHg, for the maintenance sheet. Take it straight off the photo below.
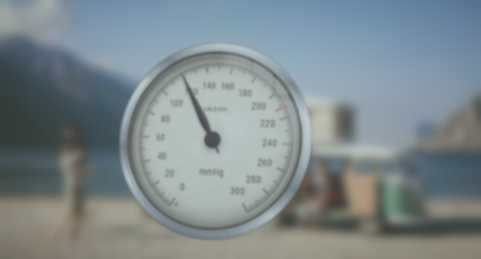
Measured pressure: 120 mmHg
